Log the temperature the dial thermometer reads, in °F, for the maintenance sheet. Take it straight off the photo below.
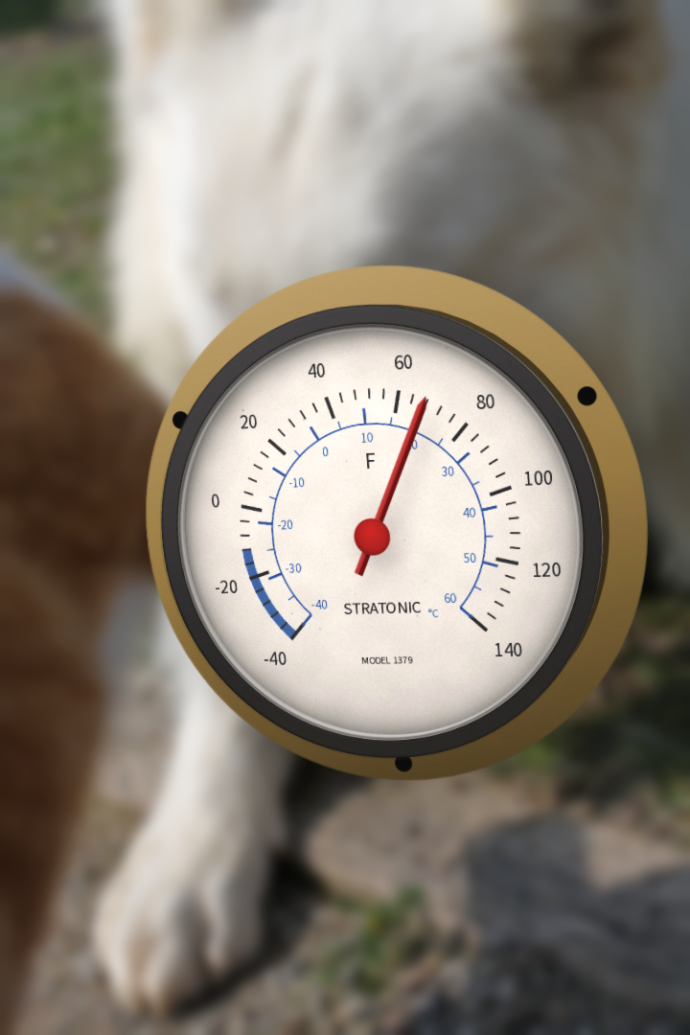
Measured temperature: 68 °F
